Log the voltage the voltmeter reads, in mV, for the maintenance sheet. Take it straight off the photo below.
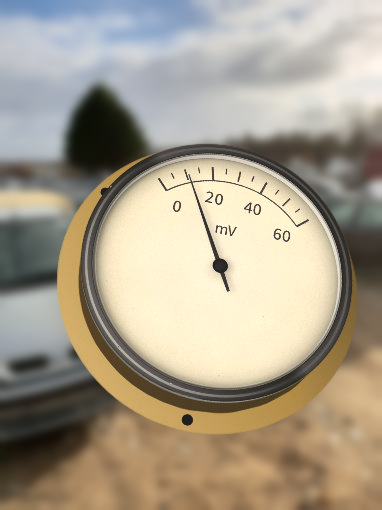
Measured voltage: 10 mV
